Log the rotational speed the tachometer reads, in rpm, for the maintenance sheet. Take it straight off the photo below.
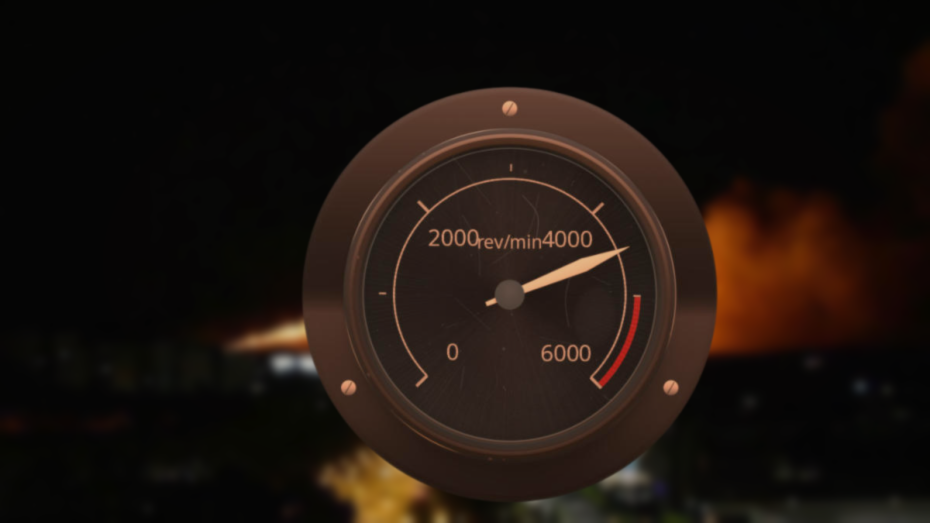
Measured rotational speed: 4500 rpm
